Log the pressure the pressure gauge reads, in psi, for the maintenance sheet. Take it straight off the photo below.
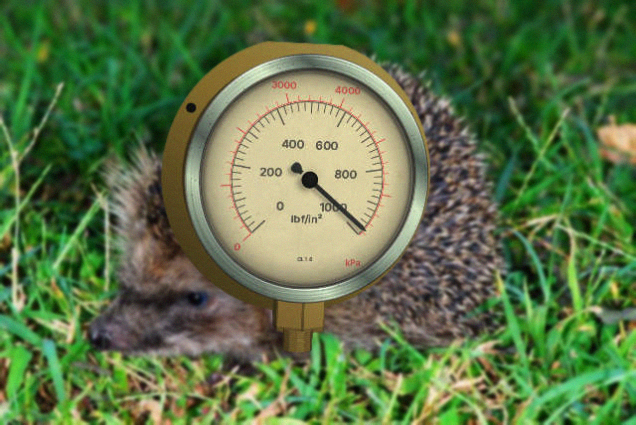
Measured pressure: 980 psi
